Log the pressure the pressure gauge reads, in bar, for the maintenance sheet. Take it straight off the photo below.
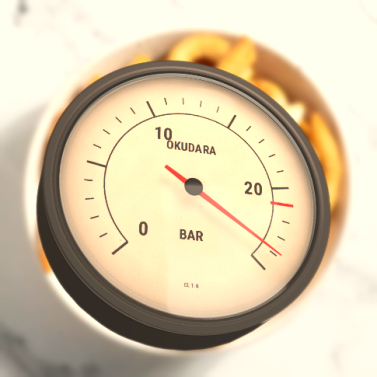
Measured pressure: 24 bar
